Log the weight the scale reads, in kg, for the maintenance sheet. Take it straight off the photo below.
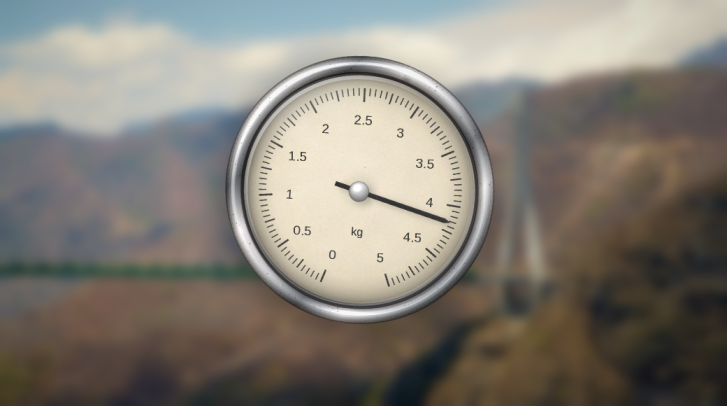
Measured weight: 4.15 kg
